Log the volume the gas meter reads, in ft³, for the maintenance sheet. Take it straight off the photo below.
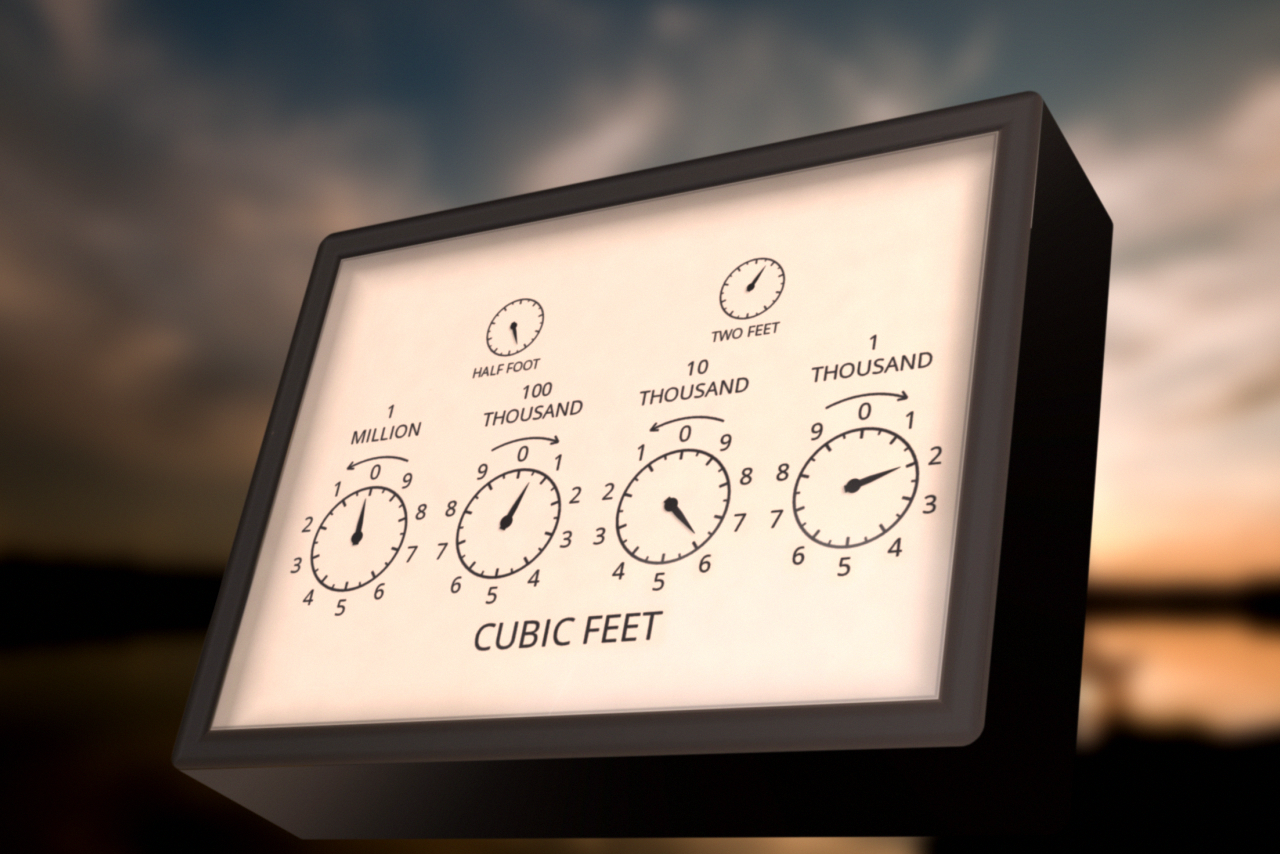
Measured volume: 6200 ft³
